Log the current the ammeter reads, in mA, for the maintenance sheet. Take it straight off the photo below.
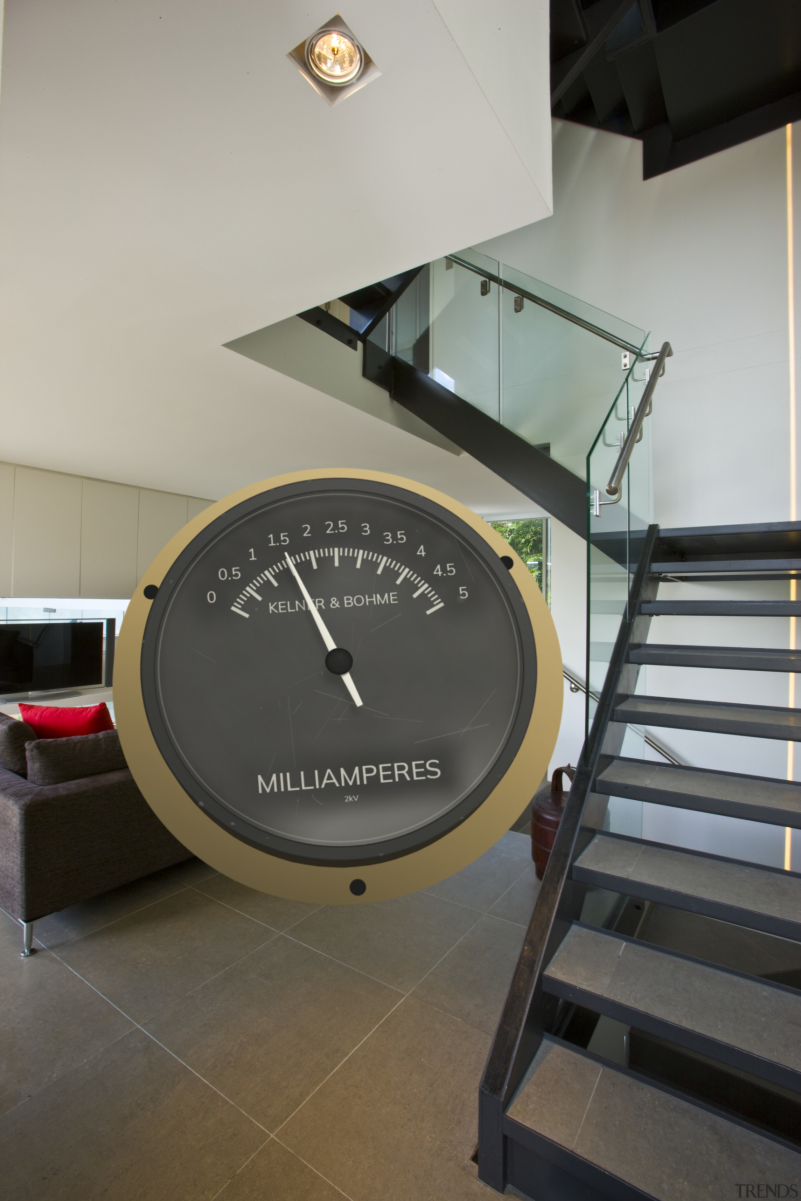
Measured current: 1.5 mA
